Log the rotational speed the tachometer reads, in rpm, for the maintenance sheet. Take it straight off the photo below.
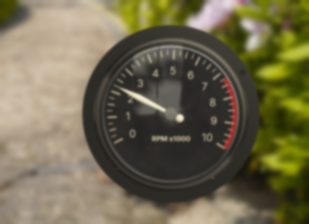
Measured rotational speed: 2250 rpm
